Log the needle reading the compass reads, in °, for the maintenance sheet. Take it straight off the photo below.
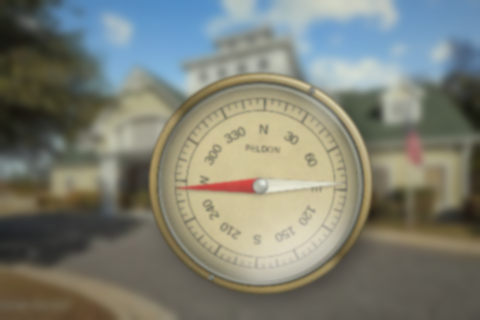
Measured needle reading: 265 °
